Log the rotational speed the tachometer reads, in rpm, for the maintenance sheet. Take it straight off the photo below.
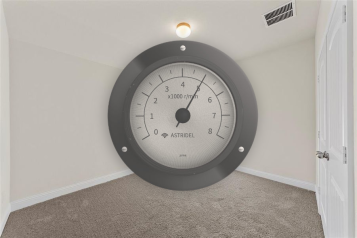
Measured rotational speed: 5000 rpm
